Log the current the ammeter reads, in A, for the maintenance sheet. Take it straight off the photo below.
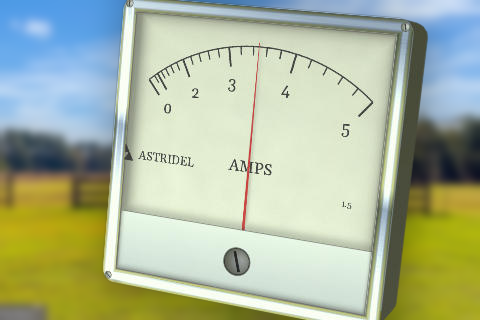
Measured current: 3.5 A
